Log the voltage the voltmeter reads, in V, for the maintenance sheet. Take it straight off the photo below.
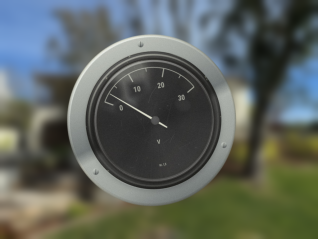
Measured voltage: 2.5 V
